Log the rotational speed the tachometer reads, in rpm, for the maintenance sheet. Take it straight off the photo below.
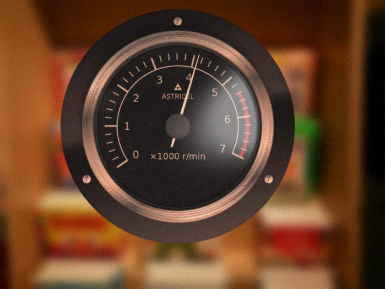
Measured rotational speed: 4100 rpm
